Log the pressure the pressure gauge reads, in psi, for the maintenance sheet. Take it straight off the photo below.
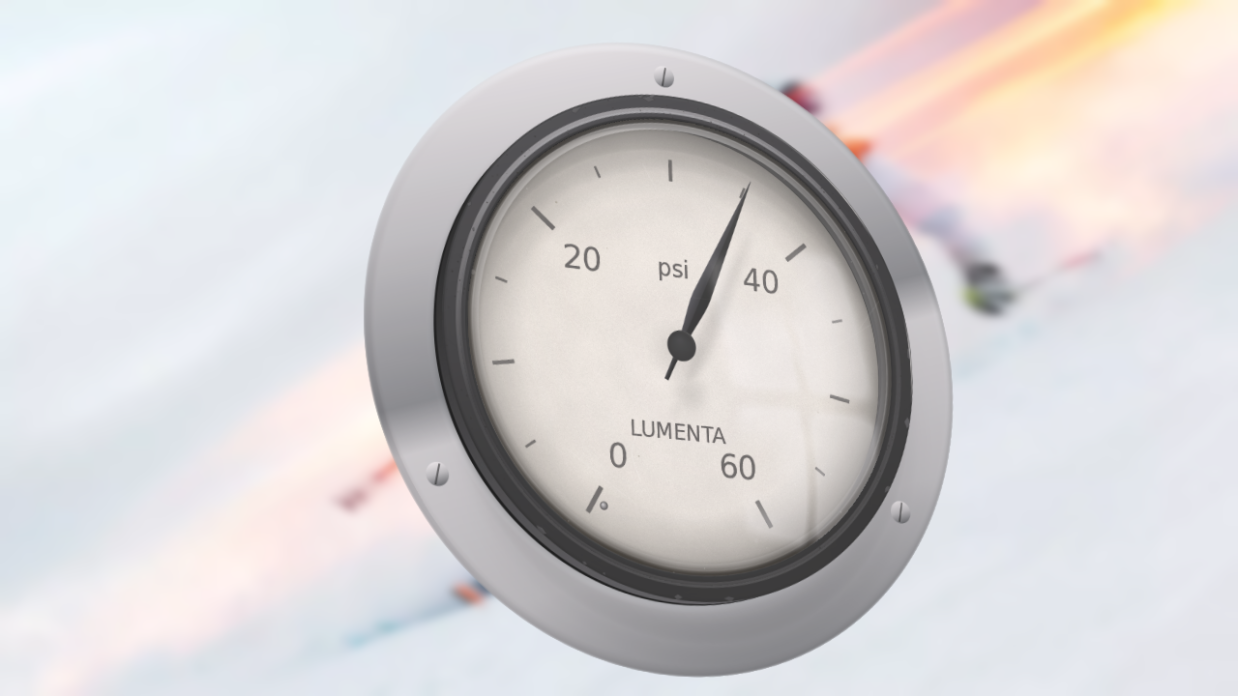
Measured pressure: 35 psi
